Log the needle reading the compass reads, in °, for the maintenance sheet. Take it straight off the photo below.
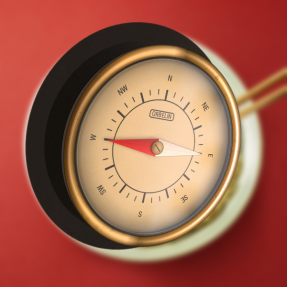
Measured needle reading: 270 °
